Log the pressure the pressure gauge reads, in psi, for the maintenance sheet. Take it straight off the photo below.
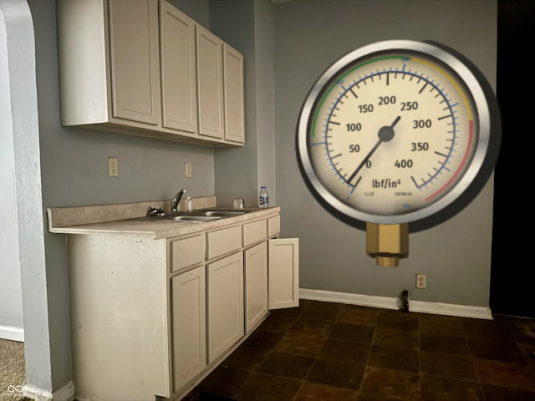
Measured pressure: 10 psi
